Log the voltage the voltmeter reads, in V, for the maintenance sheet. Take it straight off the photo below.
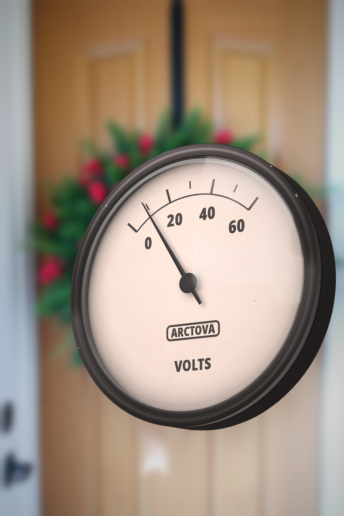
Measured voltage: 10 V
